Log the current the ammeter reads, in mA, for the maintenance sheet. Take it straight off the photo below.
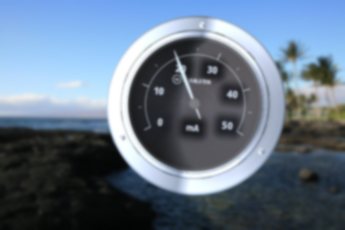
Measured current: 20 mA
